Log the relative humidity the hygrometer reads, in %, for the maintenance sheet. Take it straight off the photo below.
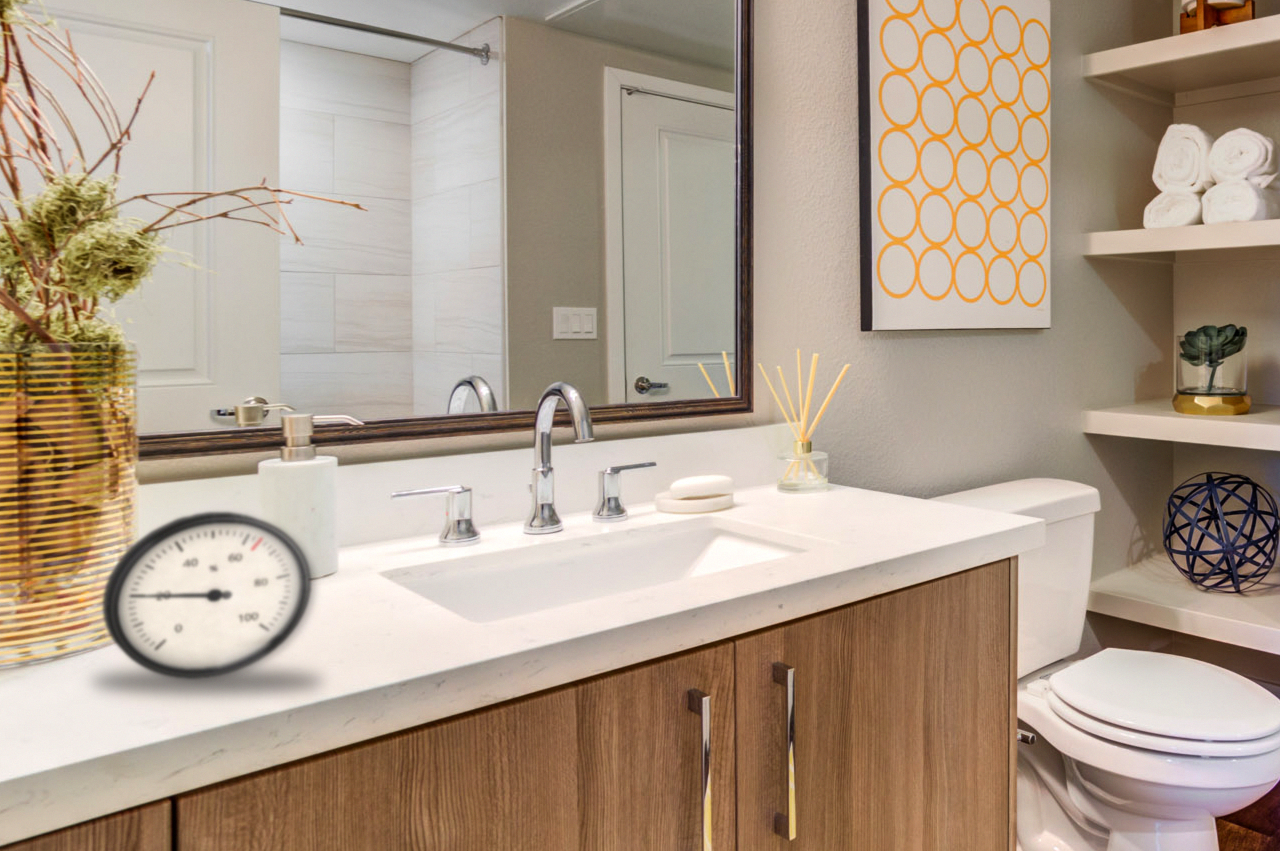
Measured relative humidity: 20 %
